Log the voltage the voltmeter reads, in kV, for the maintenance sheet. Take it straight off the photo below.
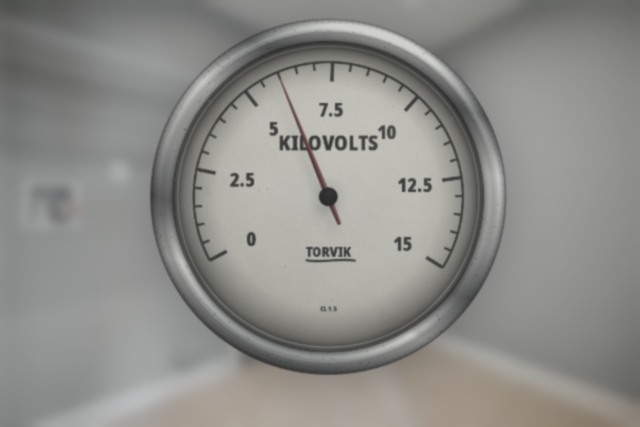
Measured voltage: 6 kV
